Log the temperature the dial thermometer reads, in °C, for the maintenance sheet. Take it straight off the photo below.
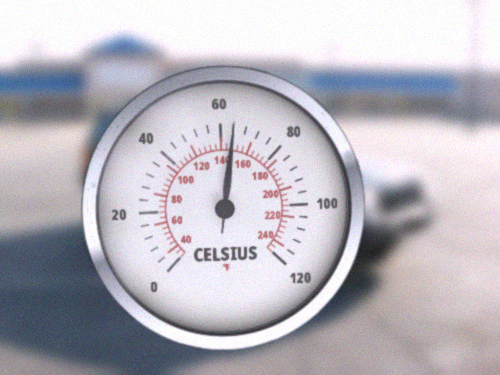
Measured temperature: 64 °C
